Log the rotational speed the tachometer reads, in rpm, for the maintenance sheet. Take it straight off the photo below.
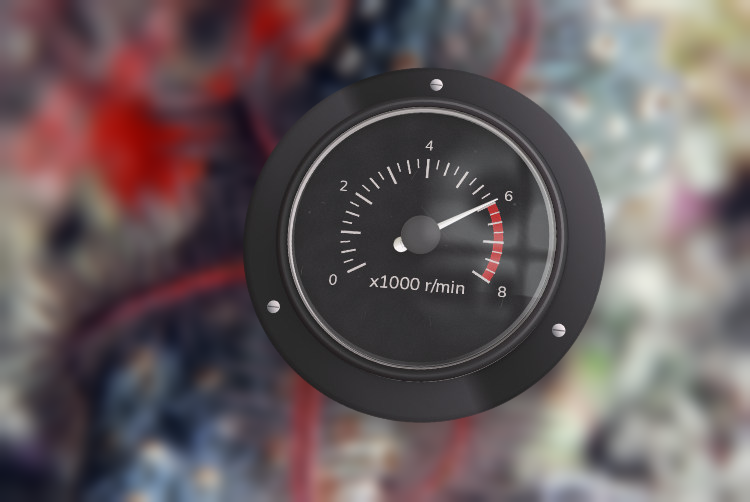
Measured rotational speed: 6000 rpm
